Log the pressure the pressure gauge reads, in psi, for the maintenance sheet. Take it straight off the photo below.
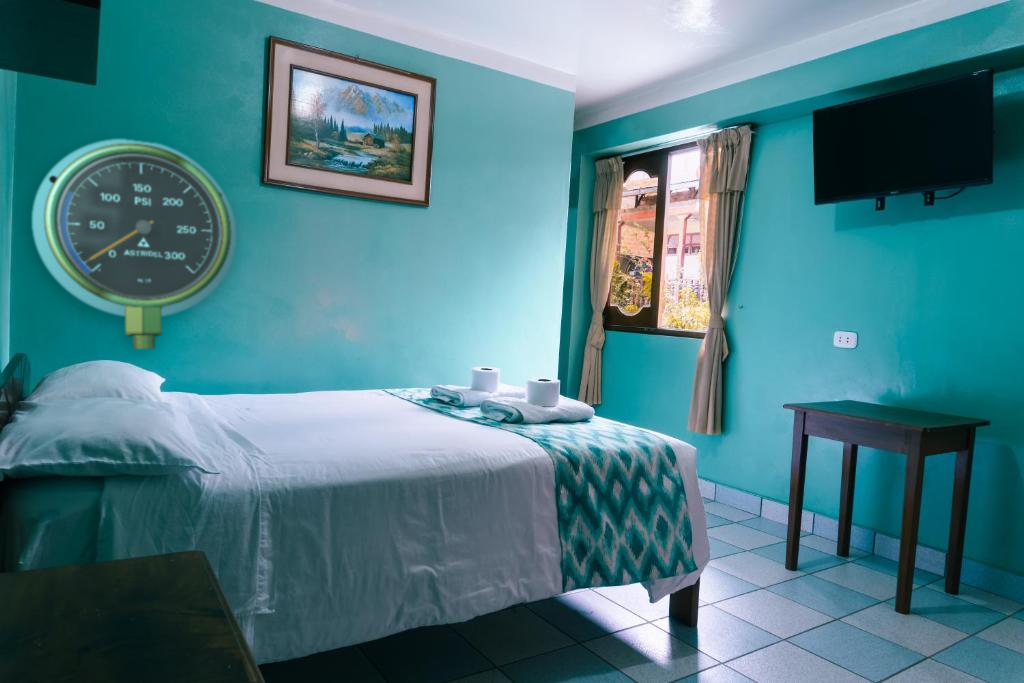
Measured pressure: 10 psi
